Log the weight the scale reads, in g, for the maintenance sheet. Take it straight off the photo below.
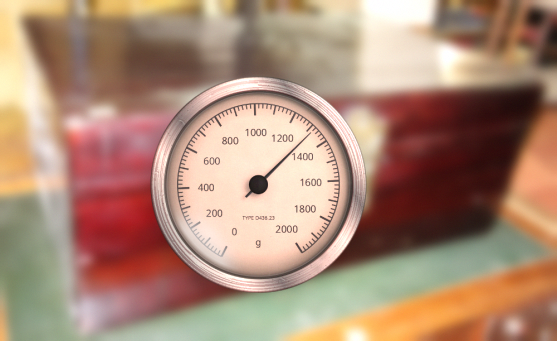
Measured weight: 1320 g
